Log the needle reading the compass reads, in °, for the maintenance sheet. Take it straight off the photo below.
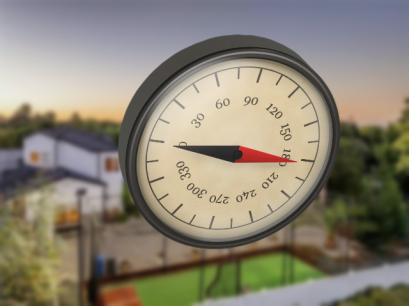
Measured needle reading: 180 °
